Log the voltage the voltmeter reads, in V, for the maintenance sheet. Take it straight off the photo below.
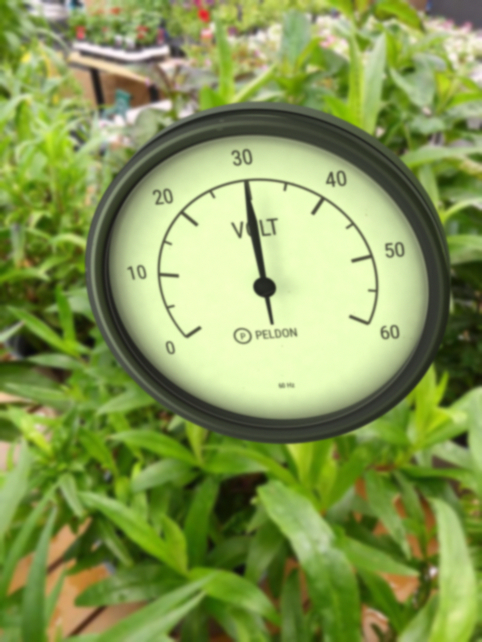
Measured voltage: 30 V
